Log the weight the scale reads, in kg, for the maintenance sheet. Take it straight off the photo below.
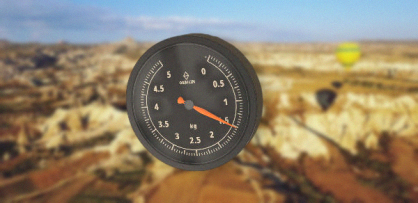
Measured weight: 1.5 kg
